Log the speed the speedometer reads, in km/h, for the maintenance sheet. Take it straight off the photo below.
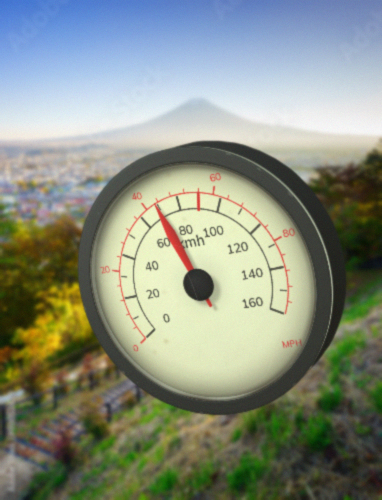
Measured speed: 70 km/h
